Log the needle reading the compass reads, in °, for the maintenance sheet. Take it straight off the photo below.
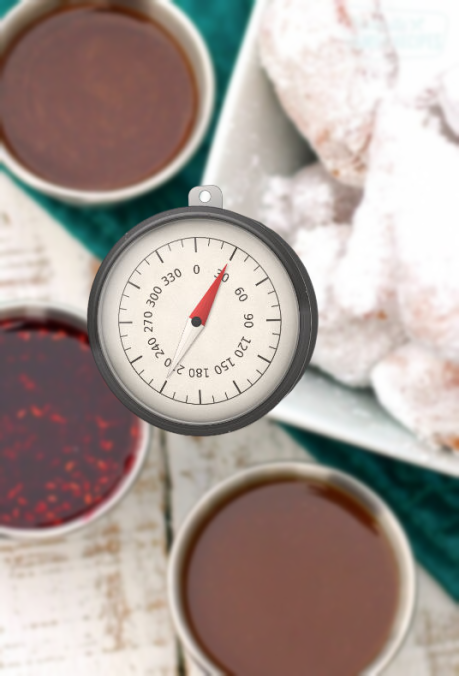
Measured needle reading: 30 °
